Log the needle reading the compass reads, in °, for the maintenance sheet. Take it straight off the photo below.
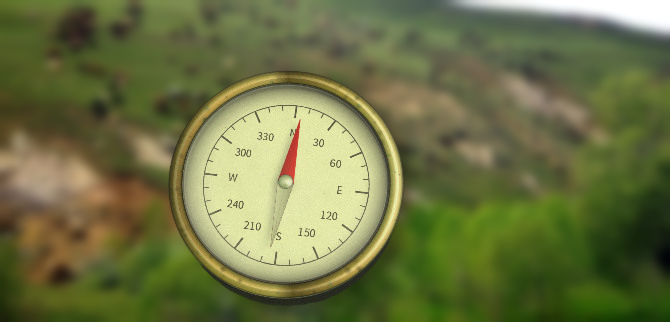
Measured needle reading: 5 °
